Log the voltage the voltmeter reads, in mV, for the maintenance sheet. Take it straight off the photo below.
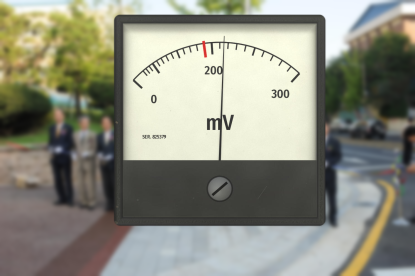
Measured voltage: 215 mV
